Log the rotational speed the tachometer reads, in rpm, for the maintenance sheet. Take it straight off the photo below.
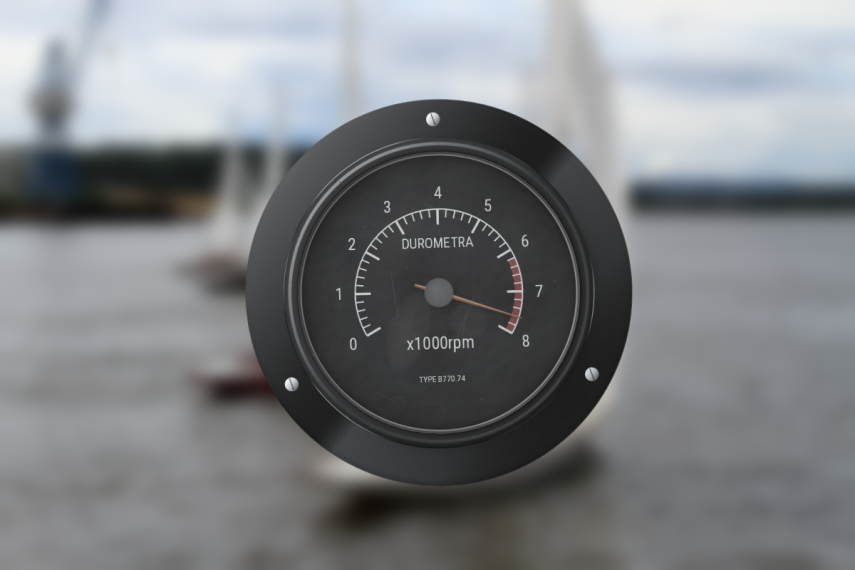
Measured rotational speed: 7600 rpm
